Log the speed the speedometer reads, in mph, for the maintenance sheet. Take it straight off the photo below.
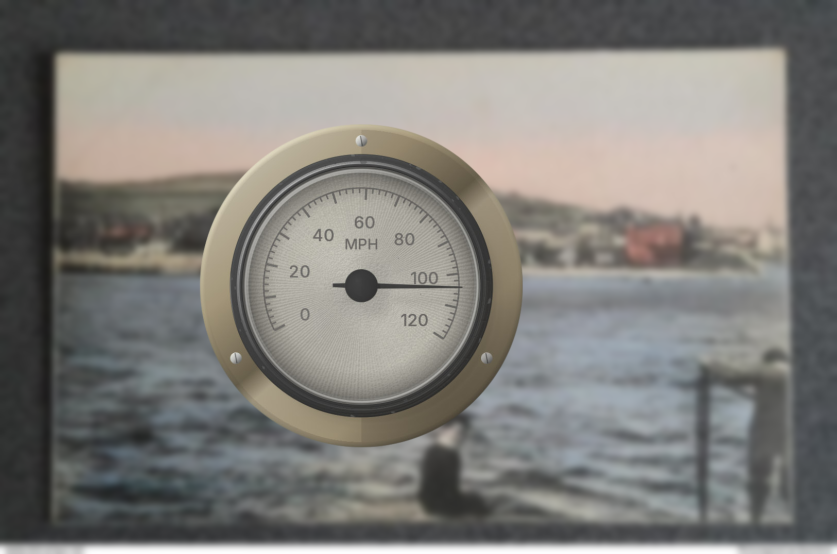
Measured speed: 104 mph
